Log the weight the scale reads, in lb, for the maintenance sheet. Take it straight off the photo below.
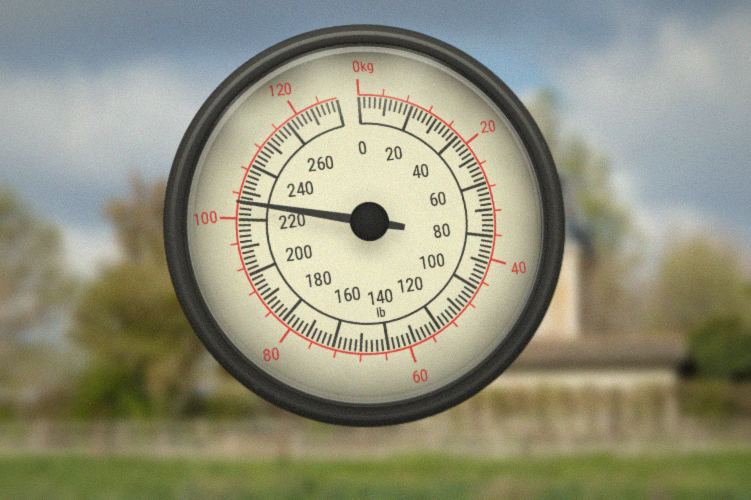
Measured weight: 226 lb
